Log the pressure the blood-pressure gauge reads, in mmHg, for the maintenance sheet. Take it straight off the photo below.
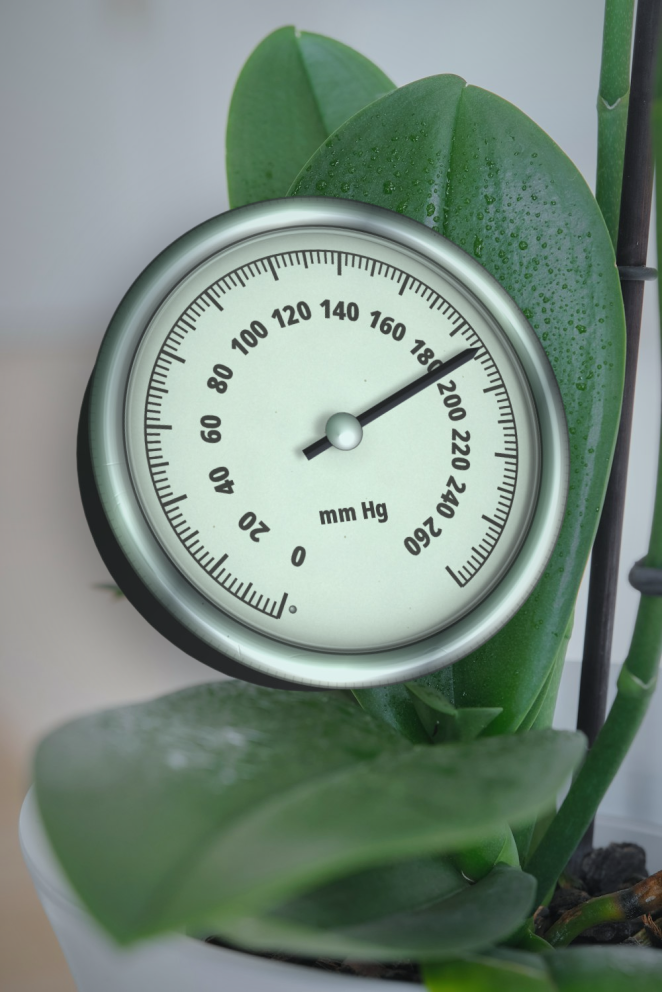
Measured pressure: 188 mmHg
